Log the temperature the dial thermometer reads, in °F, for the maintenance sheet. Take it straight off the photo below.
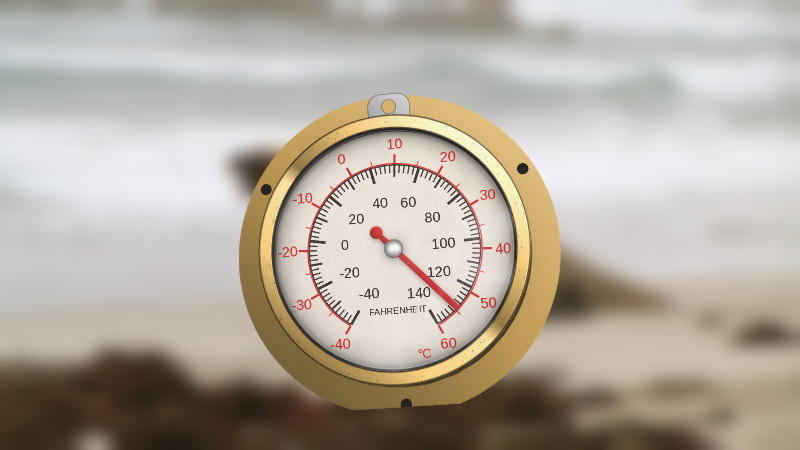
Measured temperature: 130 °F
